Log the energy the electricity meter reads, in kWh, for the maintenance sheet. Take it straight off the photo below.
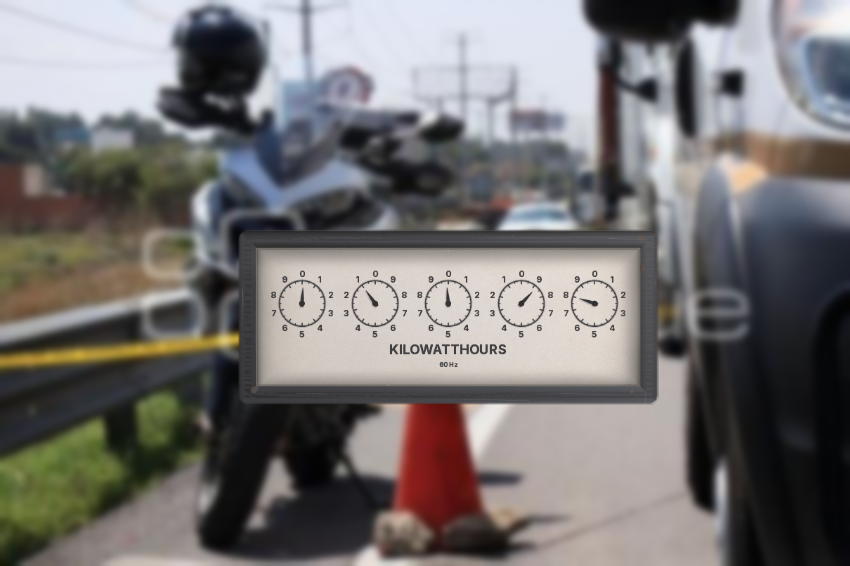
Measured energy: 988 kWh
